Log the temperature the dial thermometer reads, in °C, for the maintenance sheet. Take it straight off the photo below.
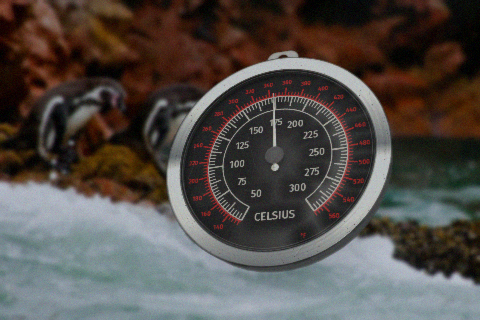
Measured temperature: 175 °C
